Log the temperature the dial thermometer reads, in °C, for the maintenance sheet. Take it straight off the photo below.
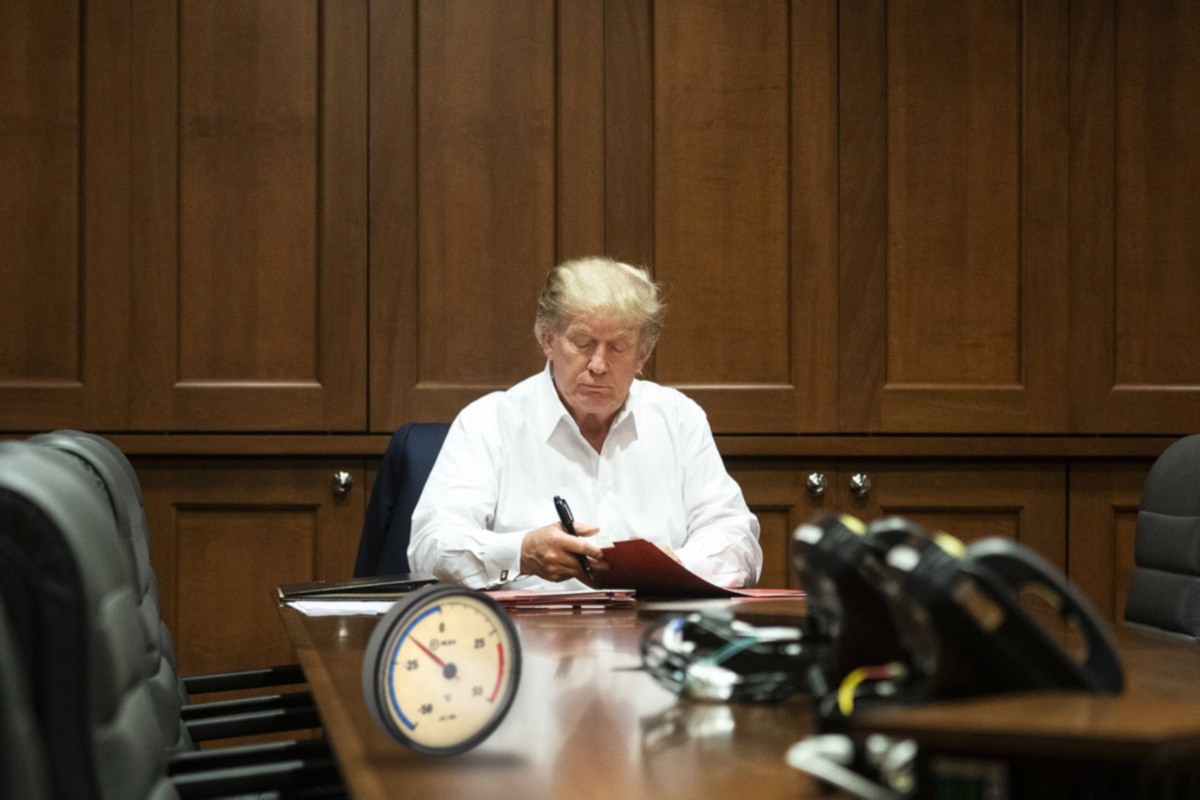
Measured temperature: -15 °C
